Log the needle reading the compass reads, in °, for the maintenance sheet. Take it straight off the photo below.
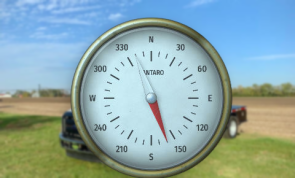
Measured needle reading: 160 °
